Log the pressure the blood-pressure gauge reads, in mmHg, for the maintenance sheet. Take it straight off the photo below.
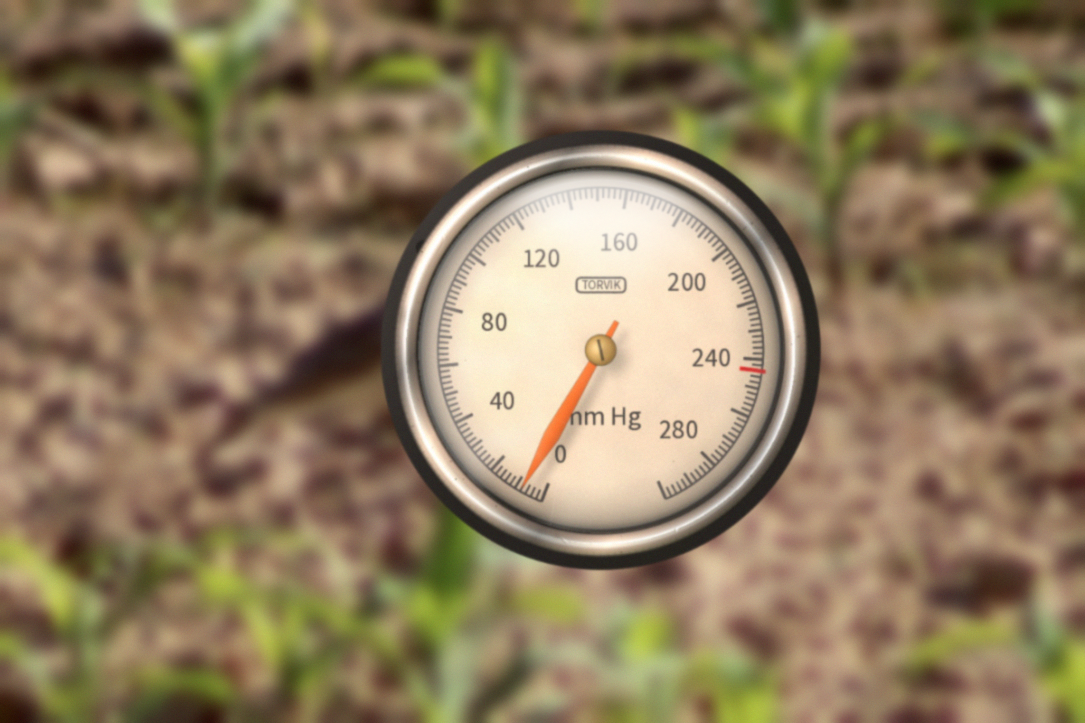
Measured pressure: 8 mmHg
